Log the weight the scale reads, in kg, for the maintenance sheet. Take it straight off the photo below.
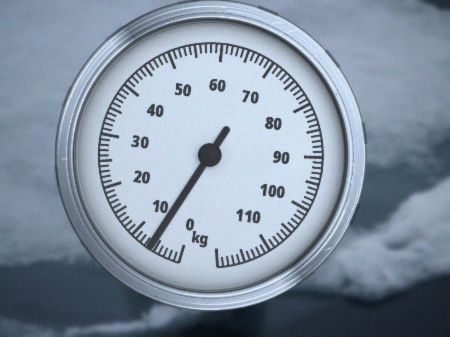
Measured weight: 6 kg
